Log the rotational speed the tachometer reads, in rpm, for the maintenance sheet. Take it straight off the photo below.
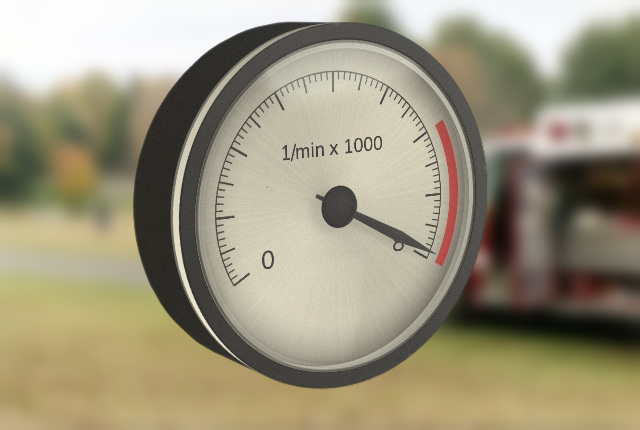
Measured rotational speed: 7900 rpm
